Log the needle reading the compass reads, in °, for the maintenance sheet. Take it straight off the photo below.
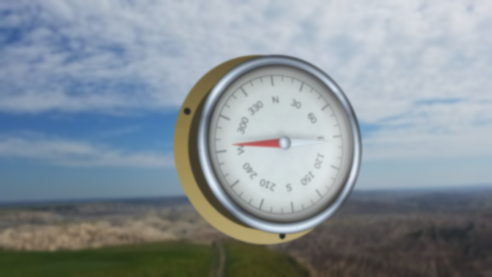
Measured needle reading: 275 °
